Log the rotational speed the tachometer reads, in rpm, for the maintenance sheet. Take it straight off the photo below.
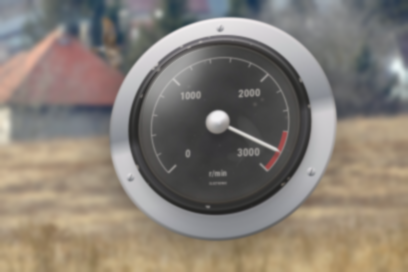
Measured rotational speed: 2800 rpm
